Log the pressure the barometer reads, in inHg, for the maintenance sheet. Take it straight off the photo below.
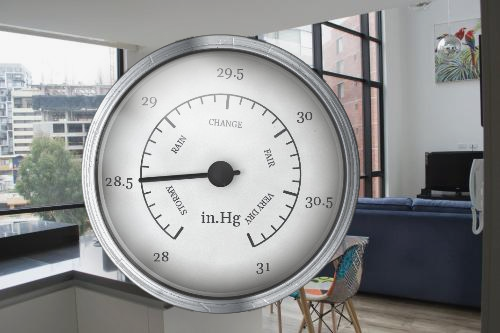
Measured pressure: 28.5 inHg
